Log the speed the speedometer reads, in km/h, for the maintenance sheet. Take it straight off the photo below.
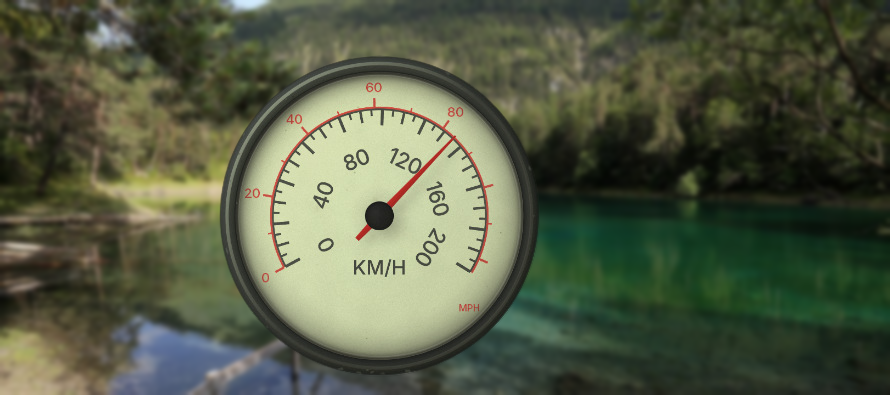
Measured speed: 135 km/h
